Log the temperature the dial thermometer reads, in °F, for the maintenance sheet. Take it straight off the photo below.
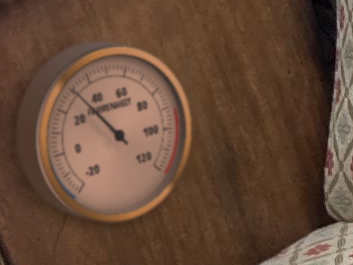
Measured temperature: 30 °F
